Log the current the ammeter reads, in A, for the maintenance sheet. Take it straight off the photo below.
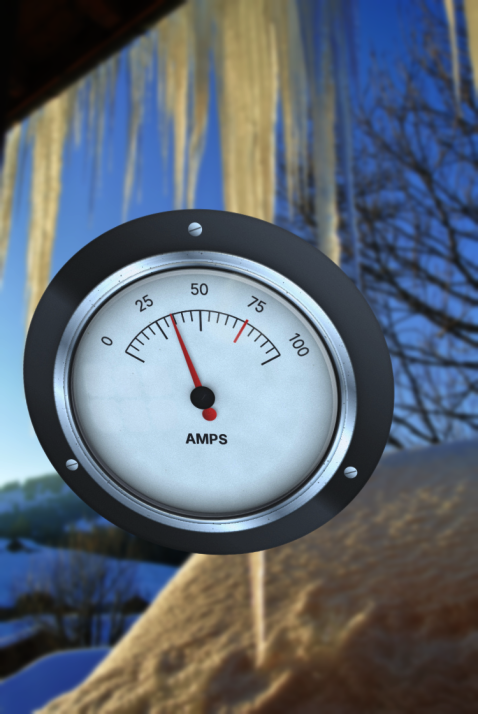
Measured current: 35 A
